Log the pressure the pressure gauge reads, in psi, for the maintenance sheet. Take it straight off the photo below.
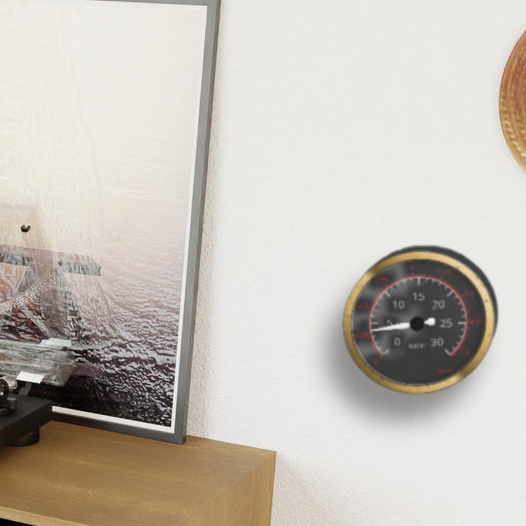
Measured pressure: 4 psi
